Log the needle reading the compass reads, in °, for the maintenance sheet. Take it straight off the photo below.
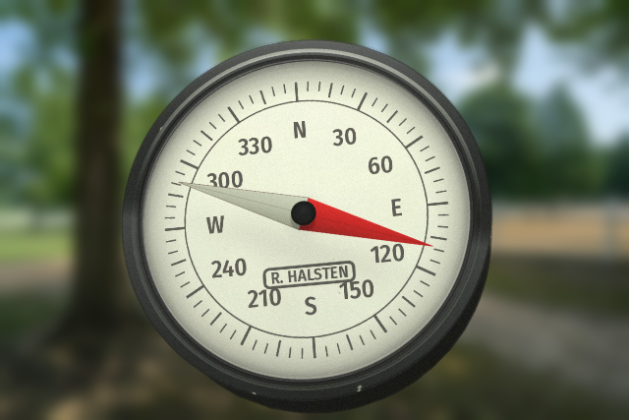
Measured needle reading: 110 °
